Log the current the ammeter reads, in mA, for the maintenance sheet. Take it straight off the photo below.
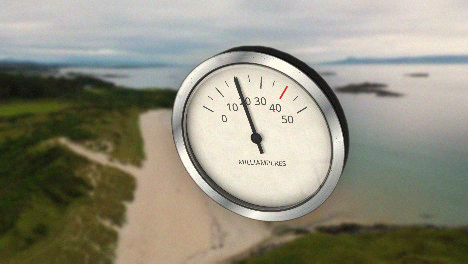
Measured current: 20 mA
